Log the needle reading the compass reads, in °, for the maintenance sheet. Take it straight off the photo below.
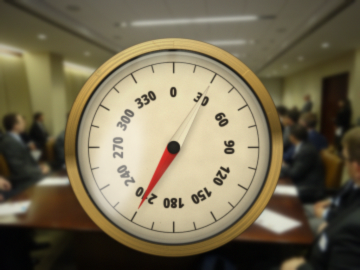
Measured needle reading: 210 °
